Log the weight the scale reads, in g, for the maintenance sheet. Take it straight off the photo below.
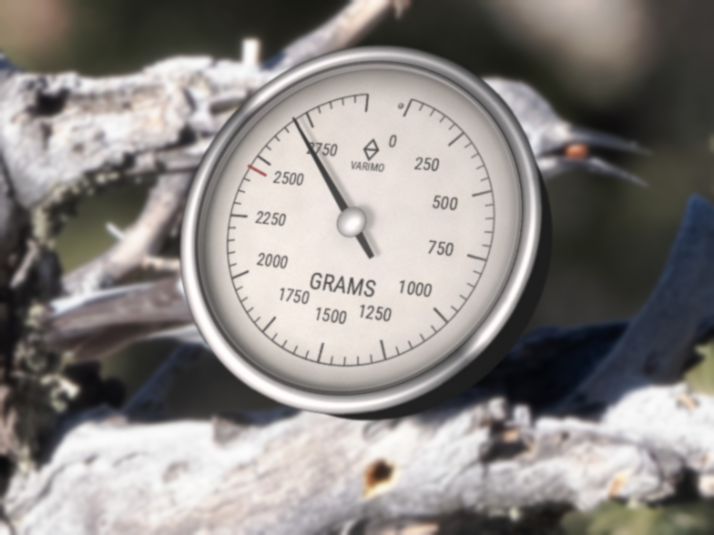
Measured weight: 2700 g
